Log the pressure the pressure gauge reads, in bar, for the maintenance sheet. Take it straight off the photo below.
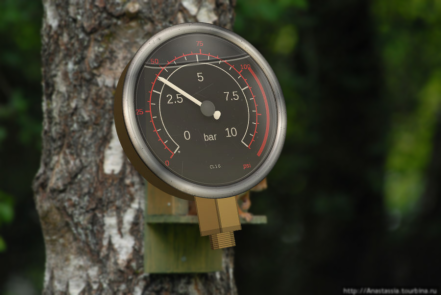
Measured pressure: 3 bar
